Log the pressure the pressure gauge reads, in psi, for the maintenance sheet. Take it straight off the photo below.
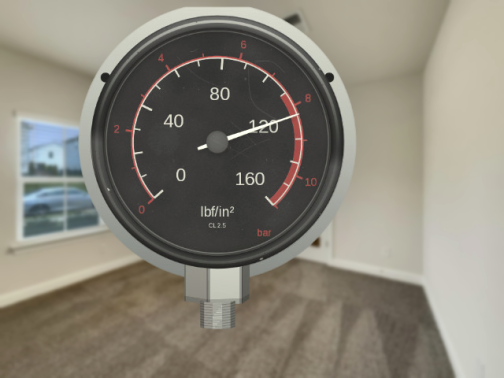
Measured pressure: 120 psi
